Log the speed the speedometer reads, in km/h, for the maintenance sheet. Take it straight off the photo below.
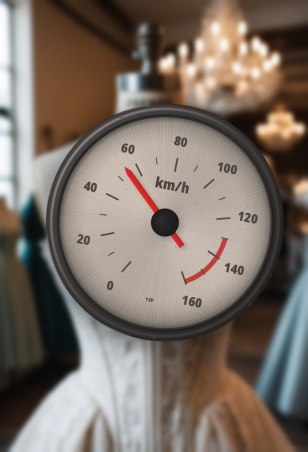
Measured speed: 55 km/h
